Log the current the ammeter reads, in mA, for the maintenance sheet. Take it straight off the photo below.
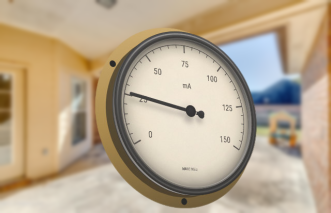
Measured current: 25 mA
